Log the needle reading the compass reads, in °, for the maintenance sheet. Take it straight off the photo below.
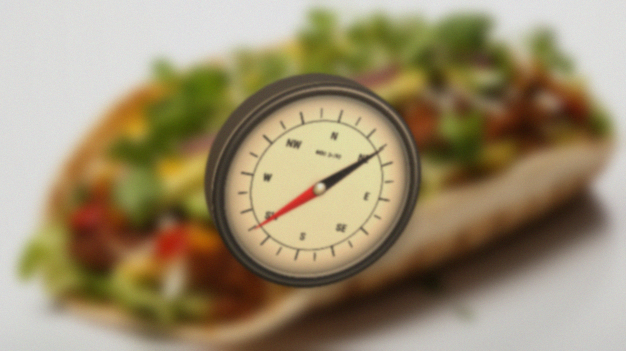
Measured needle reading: 225 °
